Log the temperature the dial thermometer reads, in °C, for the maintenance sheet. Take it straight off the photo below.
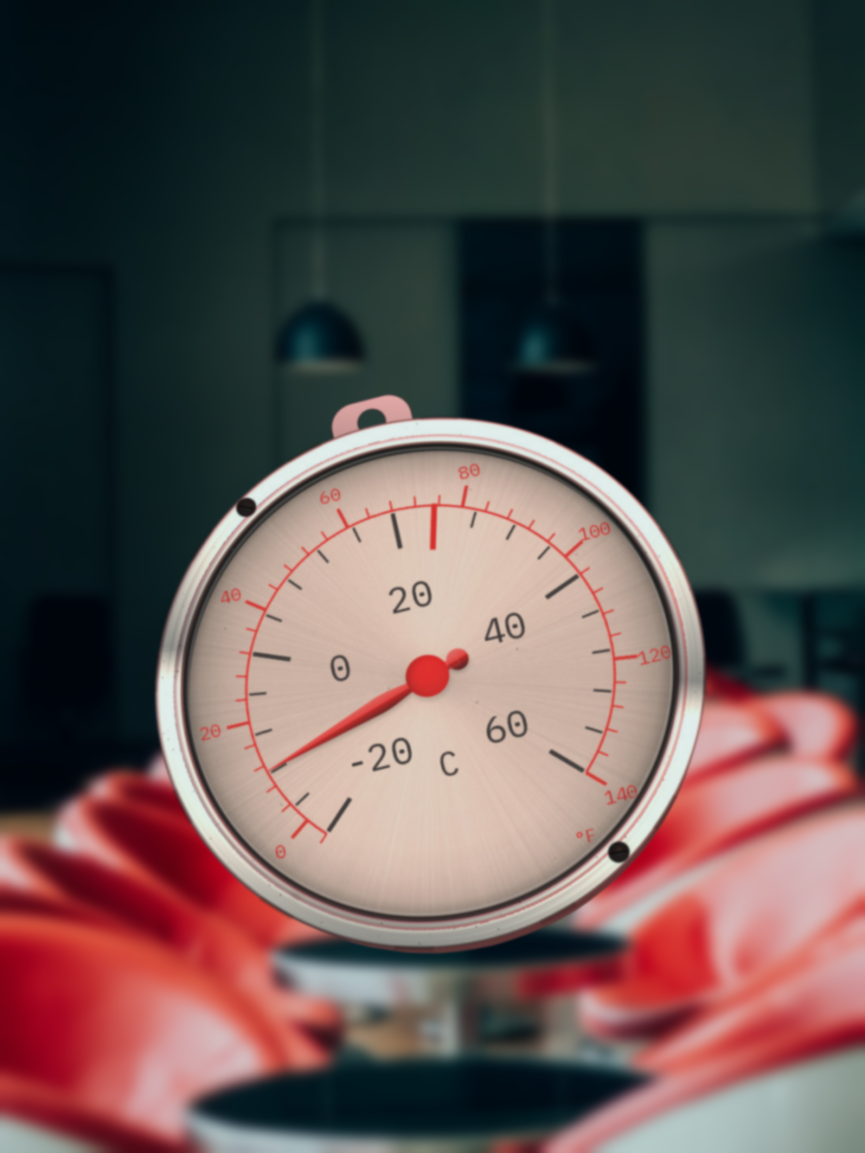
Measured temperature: -12 °C
